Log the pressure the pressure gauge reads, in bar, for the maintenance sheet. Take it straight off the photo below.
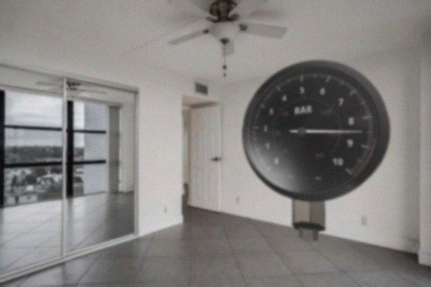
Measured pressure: 8.5 bar
